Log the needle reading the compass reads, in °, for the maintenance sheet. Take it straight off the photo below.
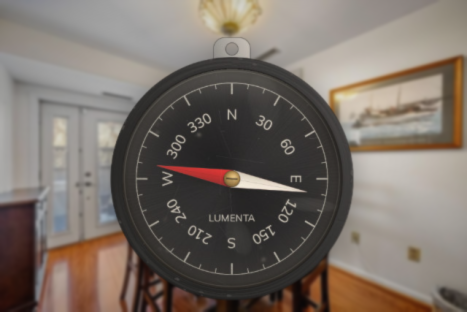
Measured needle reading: 280 °
